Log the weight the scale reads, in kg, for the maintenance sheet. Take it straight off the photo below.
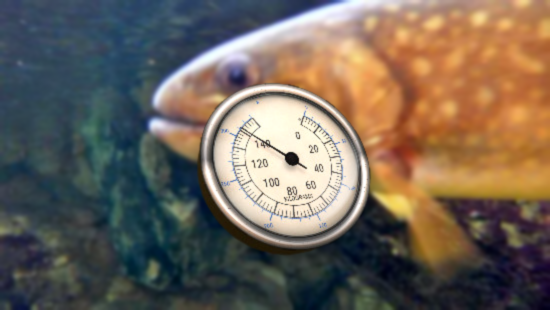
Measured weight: 140 kg
